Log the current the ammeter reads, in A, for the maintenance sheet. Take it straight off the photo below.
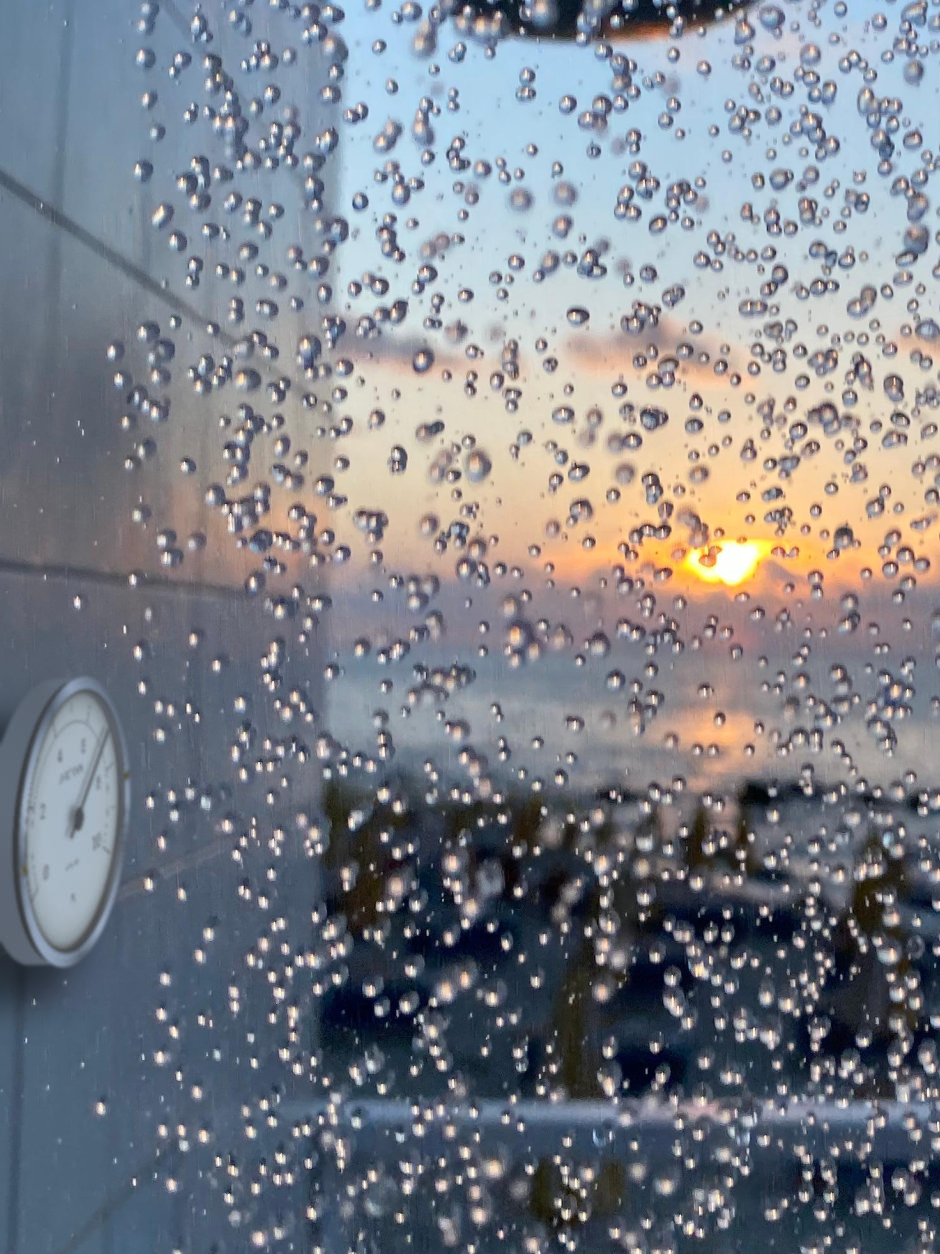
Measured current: 7 A
